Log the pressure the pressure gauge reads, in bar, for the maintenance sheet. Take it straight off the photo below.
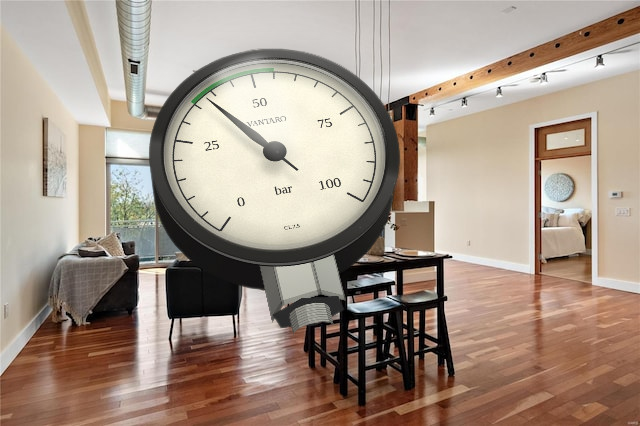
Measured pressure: 37.5 bar
